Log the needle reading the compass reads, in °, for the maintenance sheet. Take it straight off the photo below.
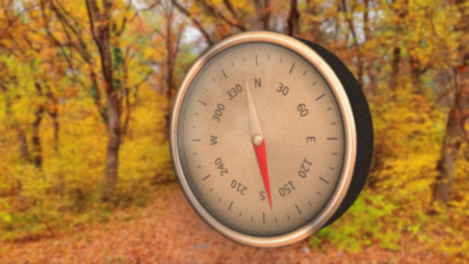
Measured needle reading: 170 °
